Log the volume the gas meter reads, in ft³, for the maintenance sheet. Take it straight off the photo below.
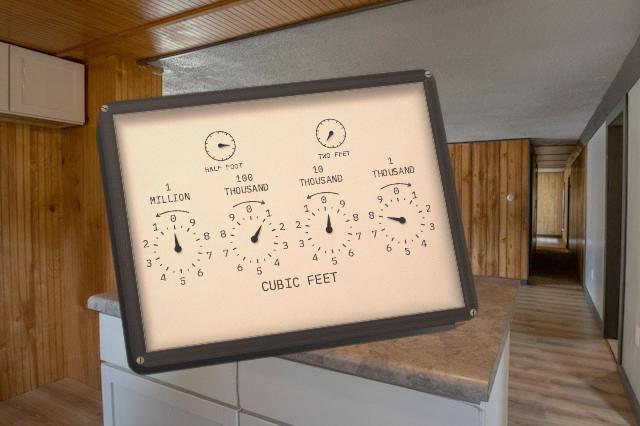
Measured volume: 9800 ft³
